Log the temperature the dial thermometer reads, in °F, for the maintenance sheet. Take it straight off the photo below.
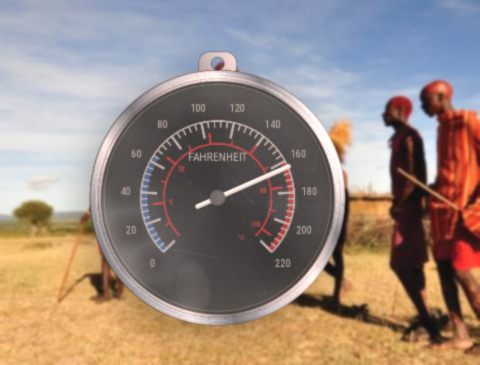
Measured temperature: 164 °F
